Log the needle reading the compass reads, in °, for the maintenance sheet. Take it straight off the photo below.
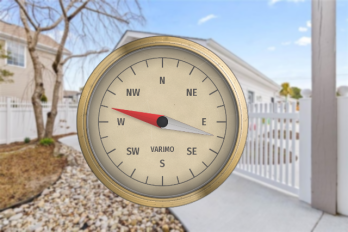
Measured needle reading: 285 °
